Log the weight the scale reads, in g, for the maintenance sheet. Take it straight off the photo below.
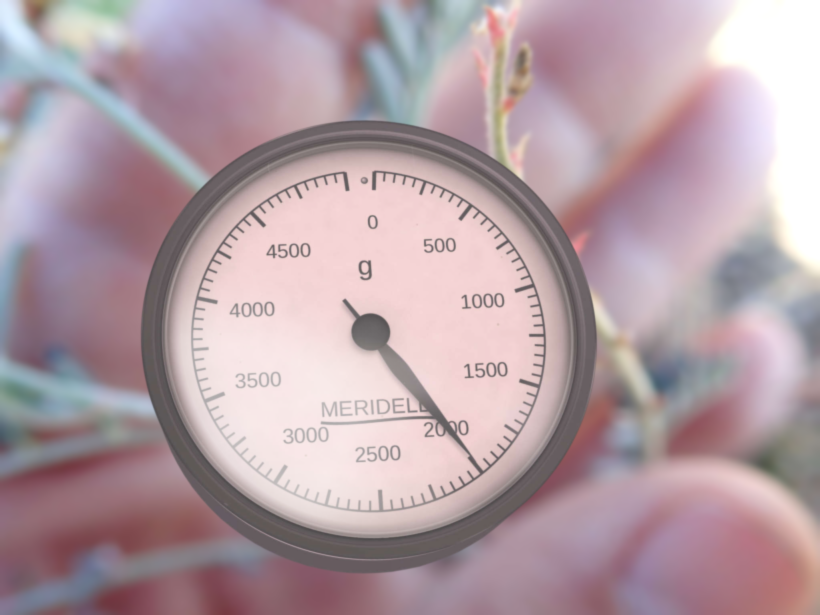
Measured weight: 2000 g
